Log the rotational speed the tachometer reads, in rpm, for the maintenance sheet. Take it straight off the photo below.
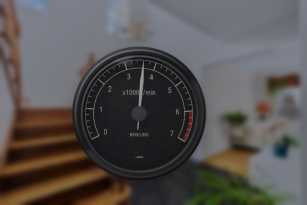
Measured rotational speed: 3600 rpm
